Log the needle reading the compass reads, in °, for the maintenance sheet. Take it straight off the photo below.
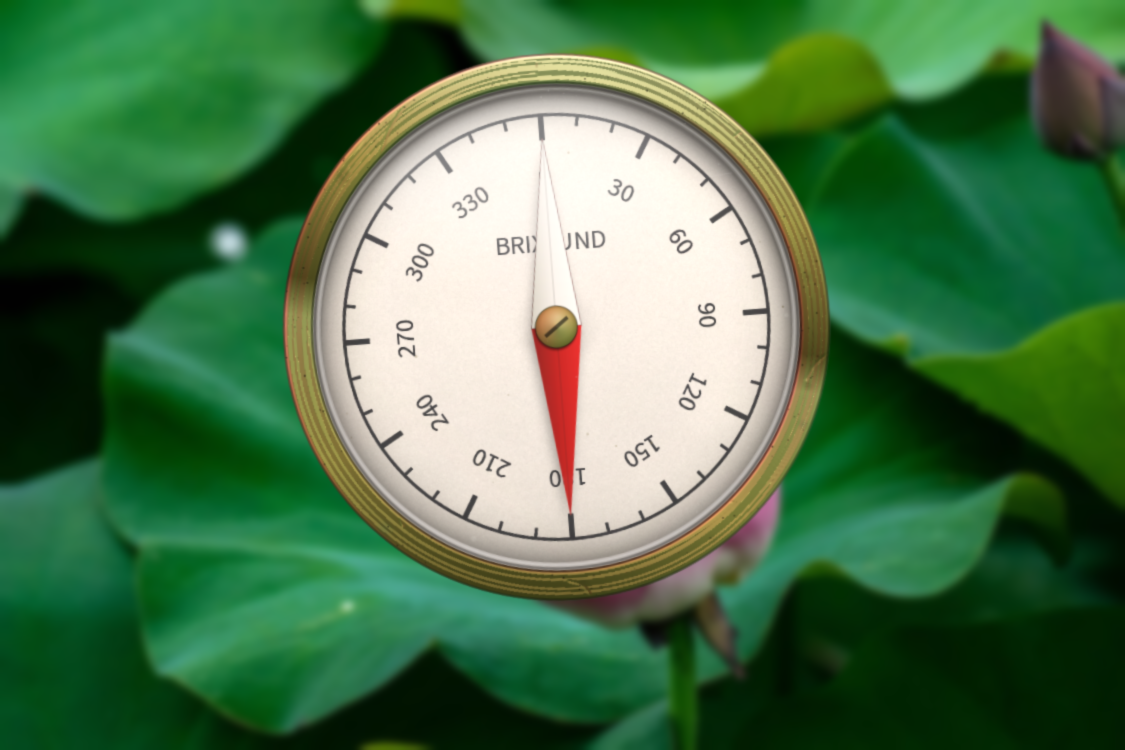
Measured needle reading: 180 °
